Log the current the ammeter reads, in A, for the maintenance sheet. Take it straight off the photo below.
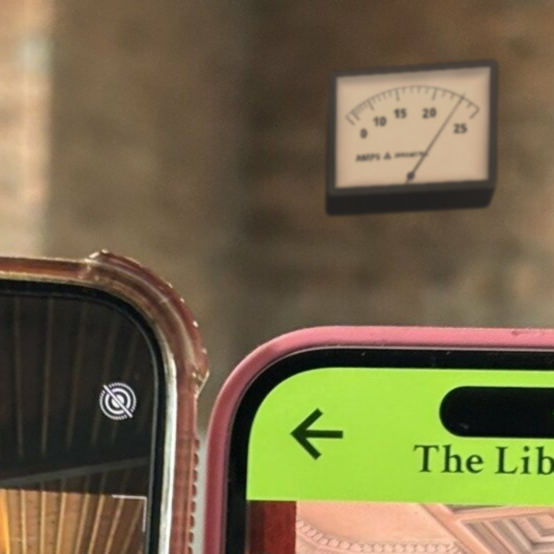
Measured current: 23 A
